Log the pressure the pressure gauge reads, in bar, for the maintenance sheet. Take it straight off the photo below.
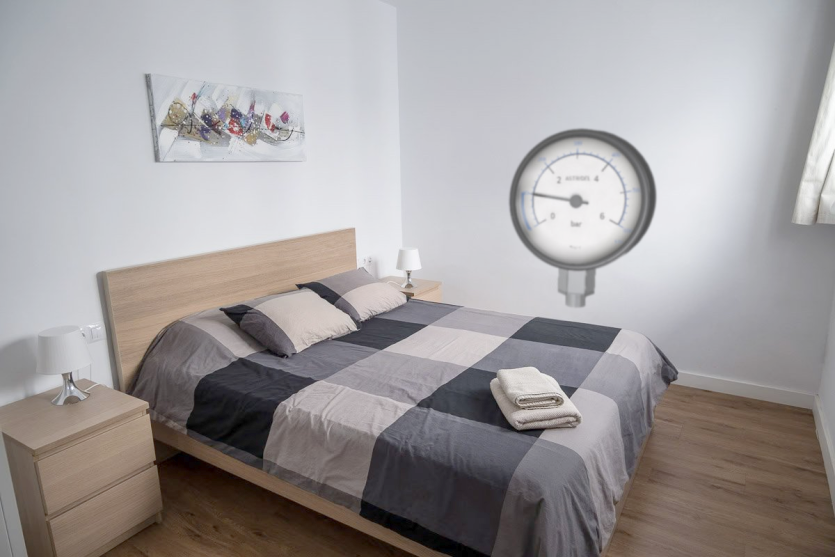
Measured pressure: 1 bar
